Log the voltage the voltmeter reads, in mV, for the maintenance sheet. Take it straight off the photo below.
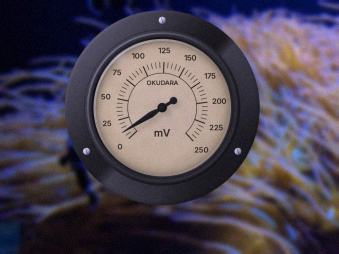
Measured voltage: 10 mV
